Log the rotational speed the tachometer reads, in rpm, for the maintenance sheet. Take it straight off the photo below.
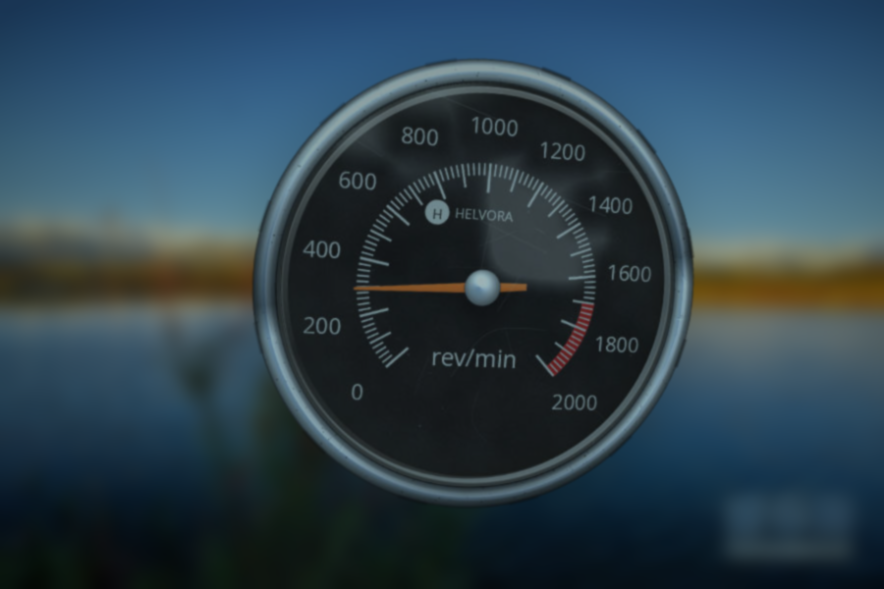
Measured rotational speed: 300 rpm
